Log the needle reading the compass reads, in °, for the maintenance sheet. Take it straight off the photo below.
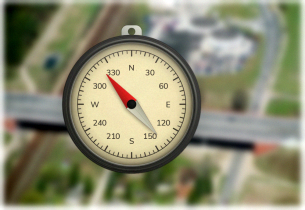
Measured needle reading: 320 °
